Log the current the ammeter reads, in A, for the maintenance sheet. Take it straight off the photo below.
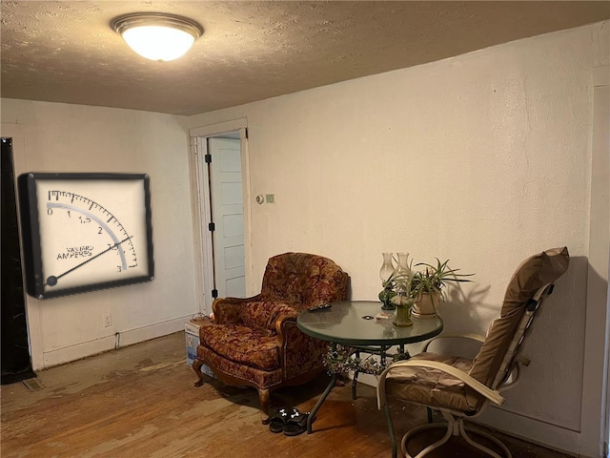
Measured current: 2.5 A
